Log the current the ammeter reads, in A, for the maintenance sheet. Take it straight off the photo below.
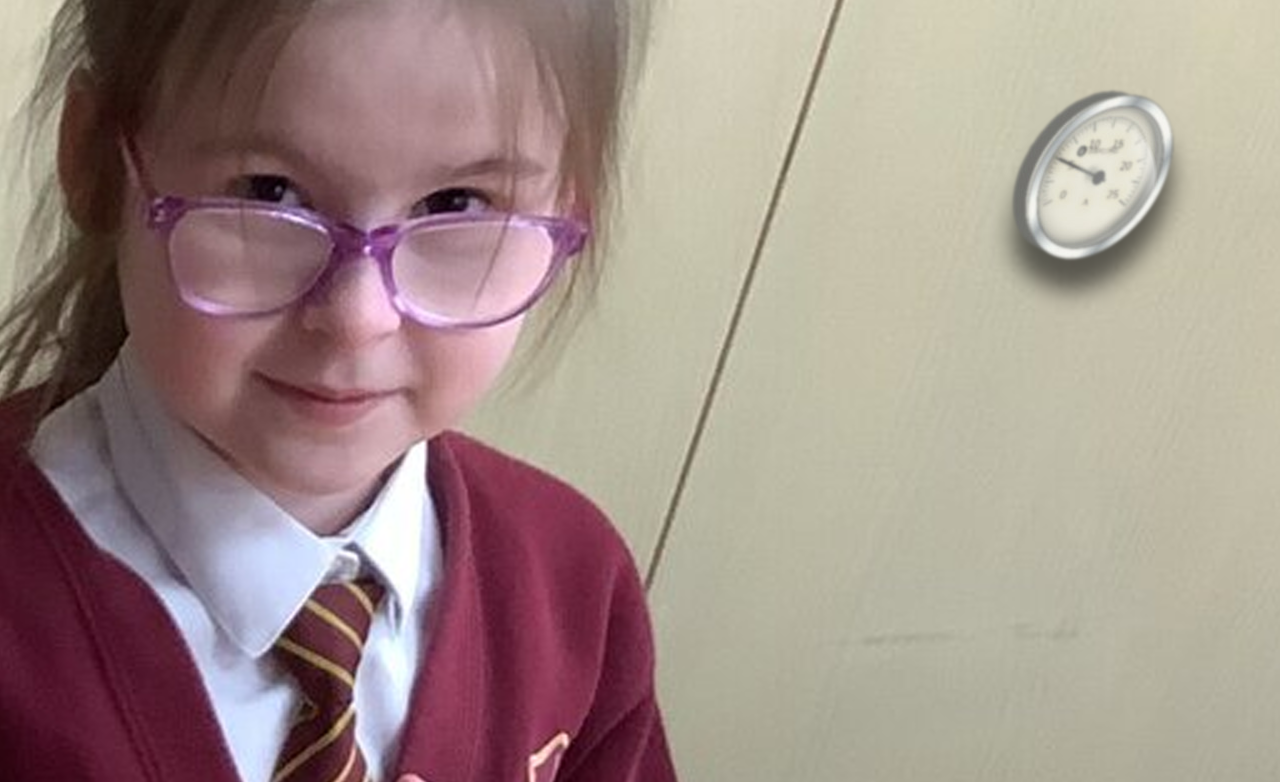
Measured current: 5 A
